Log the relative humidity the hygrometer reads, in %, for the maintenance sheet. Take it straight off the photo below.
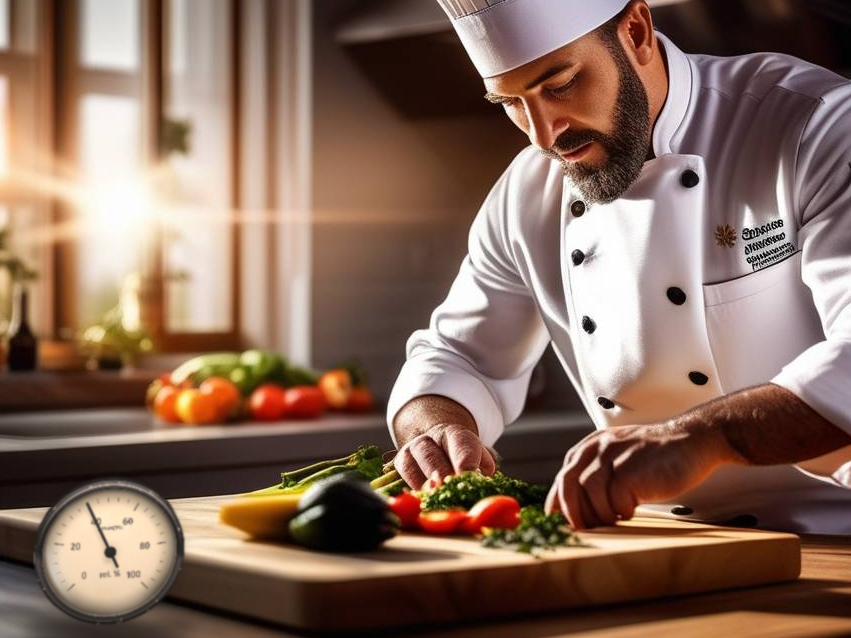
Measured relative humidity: 40 %
